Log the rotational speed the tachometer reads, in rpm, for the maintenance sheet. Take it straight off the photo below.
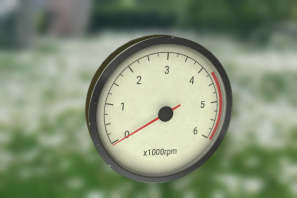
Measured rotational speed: 0 rpm
